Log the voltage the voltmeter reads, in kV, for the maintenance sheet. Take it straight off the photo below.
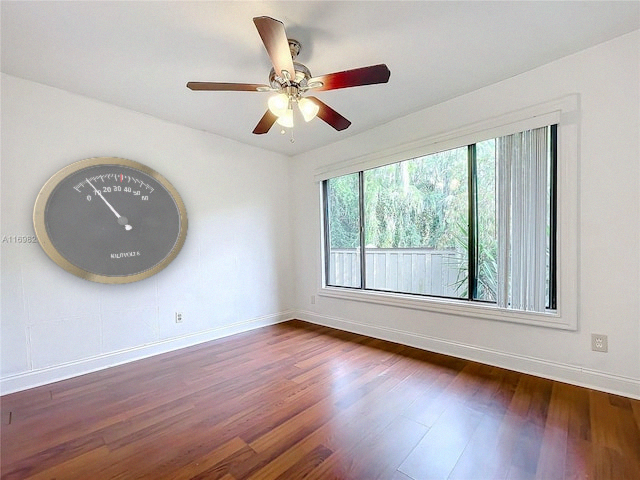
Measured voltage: 10 kV
